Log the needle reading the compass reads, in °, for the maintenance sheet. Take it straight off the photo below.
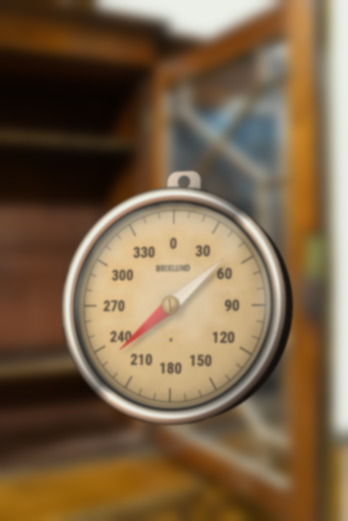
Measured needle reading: 230 °
